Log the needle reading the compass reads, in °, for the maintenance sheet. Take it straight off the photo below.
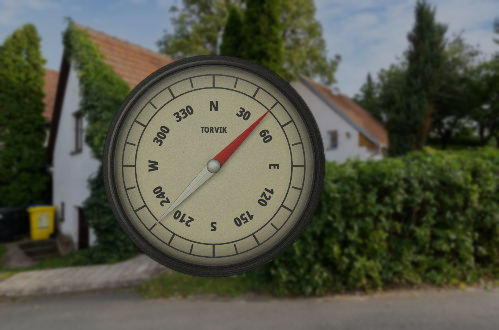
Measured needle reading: 45 °
